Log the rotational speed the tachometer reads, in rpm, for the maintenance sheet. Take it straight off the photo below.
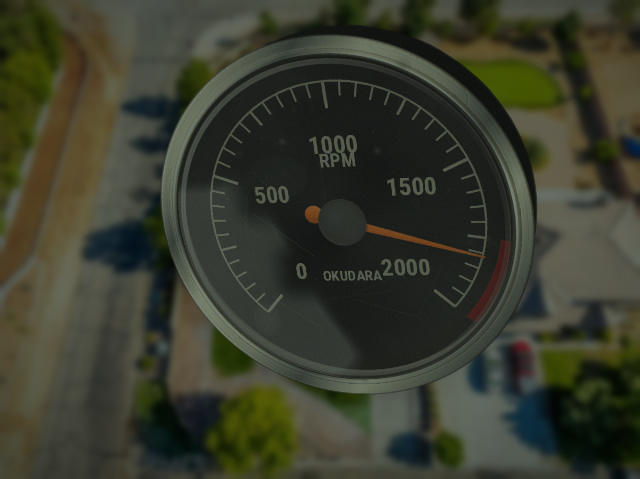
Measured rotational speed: 1800 rpm
